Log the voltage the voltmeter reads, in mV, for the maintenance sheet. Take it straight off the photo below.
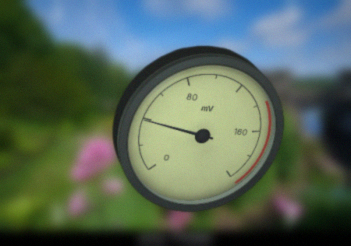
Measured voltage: 40 mV
